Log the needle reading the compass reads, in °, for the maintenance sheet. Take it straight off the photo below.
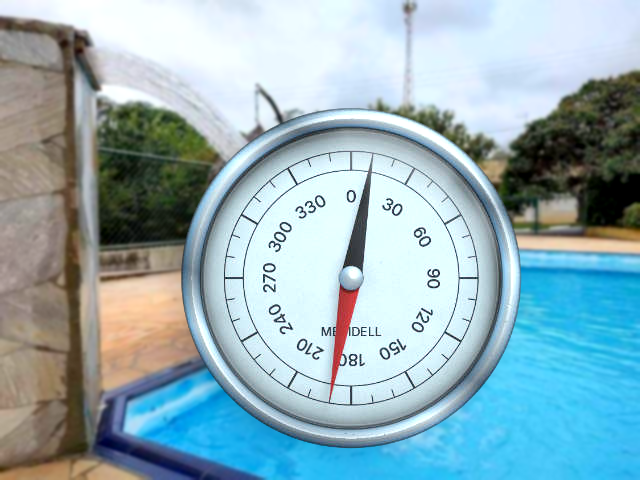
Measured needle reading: 190 °
